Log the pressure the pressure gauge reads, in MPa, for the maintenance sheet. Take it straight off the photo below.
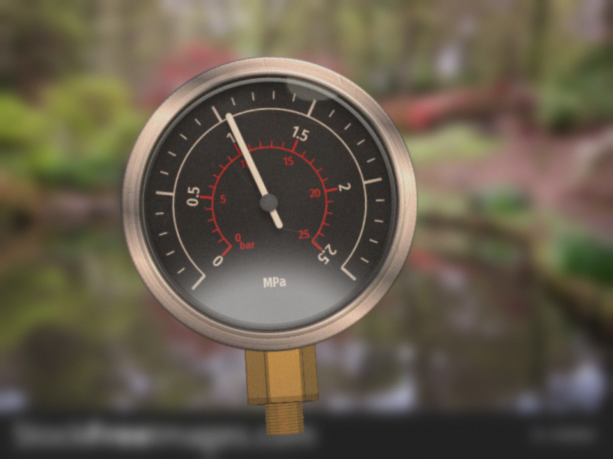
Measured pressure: 1.05 MPa
